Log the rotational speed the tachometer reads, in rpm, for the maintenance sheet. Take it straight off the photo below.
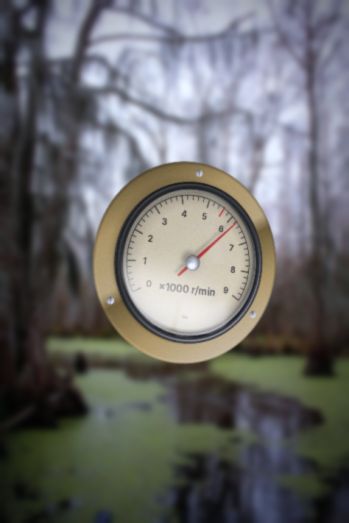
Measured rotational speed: 6200 rpm
